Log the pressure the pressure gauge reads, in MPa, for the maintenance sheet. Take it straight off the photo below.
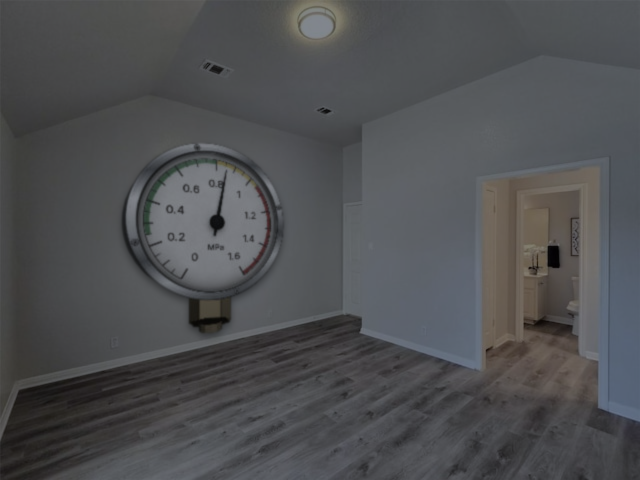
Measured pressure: 0.85 MPa
